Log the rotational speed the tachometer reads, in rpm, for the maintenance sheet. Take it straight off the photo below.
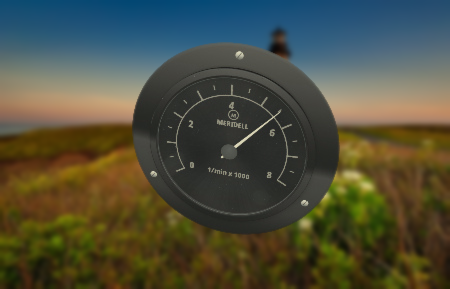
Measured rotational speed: 5500 rpm
